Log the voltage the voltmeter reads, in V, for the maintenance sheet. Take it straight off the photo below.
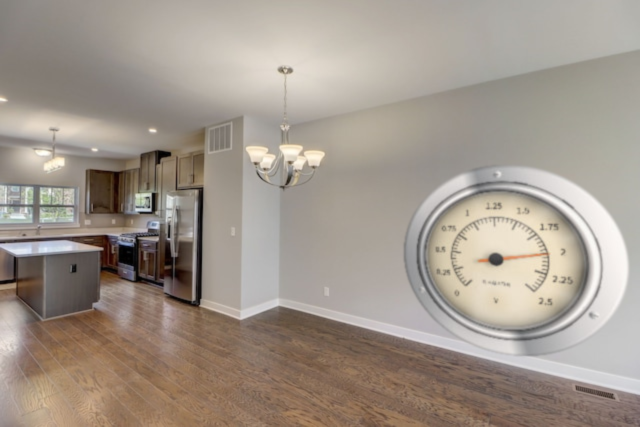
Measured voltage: 2 V
